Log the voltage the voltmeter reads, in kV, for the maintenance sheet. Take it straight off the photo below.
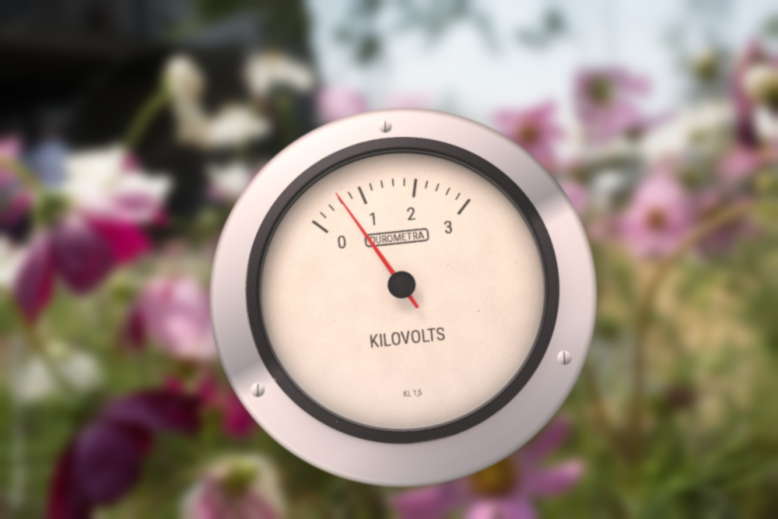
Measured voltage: 0.6 kV
